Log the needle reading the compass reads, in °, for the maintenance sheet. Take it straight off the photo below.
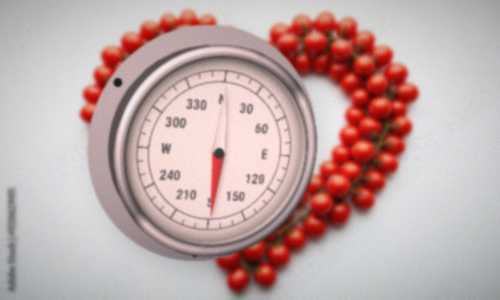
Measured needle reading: 180 °
